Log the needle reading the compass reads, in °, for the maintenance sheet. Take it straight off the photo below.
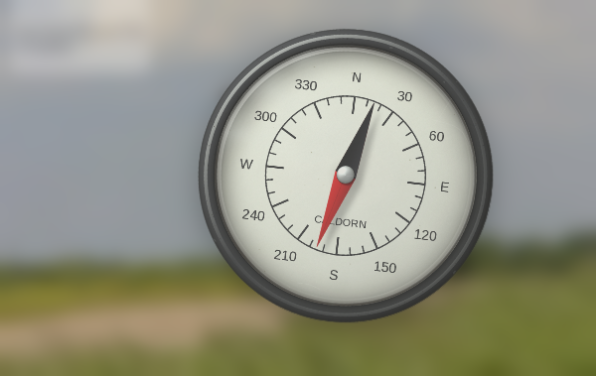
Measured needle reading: 195 °
